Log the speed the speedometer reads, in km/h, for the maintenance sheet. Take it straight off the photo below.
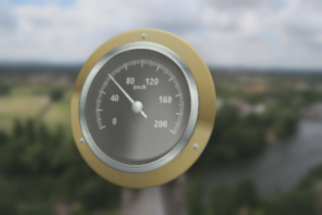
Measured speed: 60 km/h
